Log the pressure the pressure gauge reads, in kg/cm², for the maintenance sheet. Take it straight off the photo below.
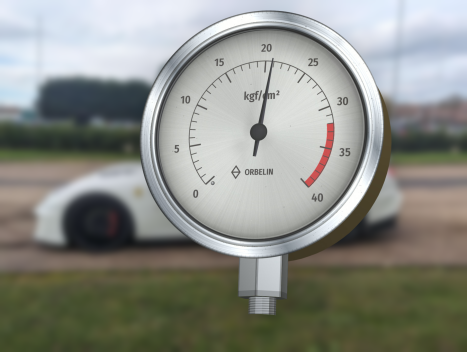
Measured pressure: 21 kg/cm²
